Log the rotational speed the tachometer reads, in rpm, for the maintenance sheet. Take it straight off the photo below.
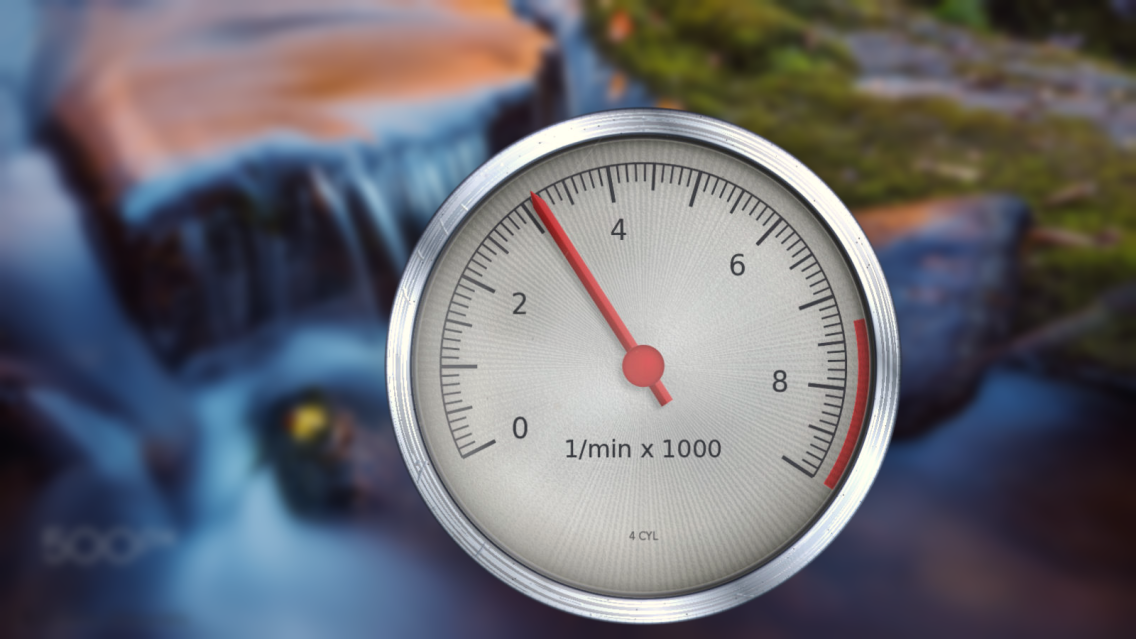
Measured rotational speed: 3150 rpm
